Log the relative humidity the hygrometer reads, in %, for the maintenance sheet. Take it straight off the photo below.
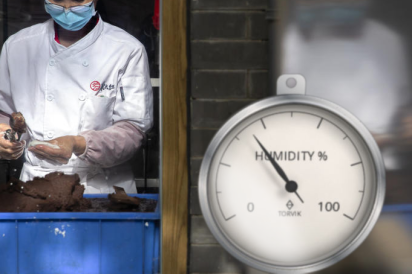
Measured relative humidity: 35 %
